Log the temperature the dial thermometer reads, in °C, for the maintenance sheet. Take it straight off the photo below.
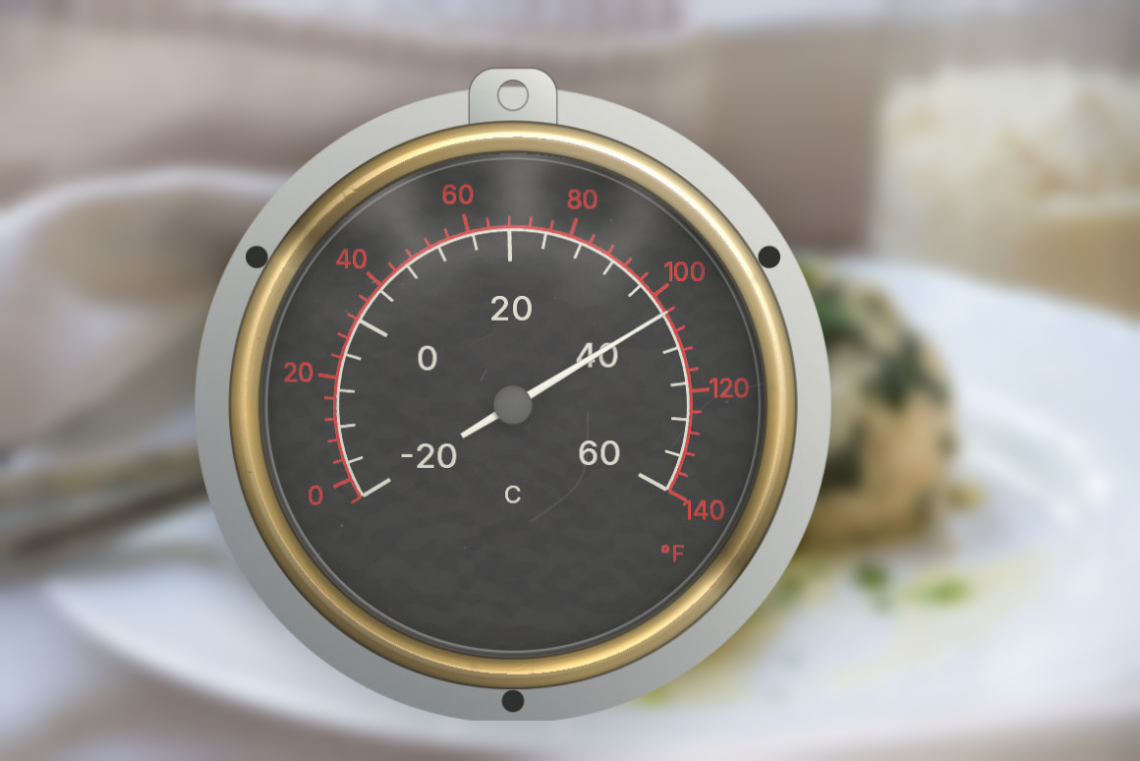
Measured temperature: 40 °C
